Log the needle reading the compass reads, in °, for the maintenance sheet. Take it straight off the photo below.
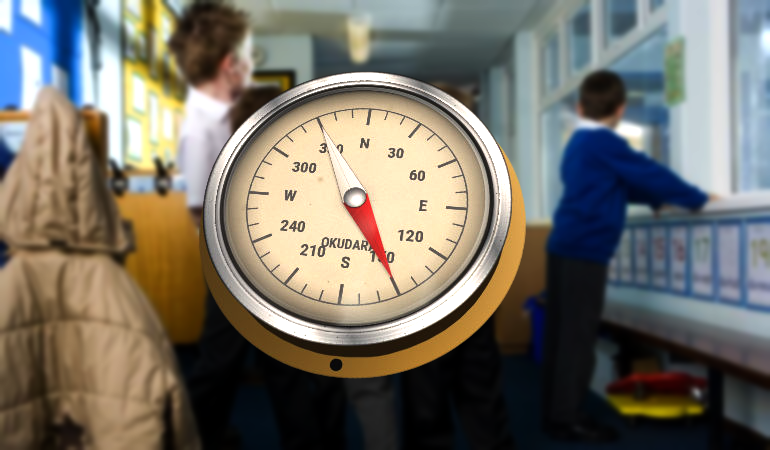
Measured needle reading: 150 °
